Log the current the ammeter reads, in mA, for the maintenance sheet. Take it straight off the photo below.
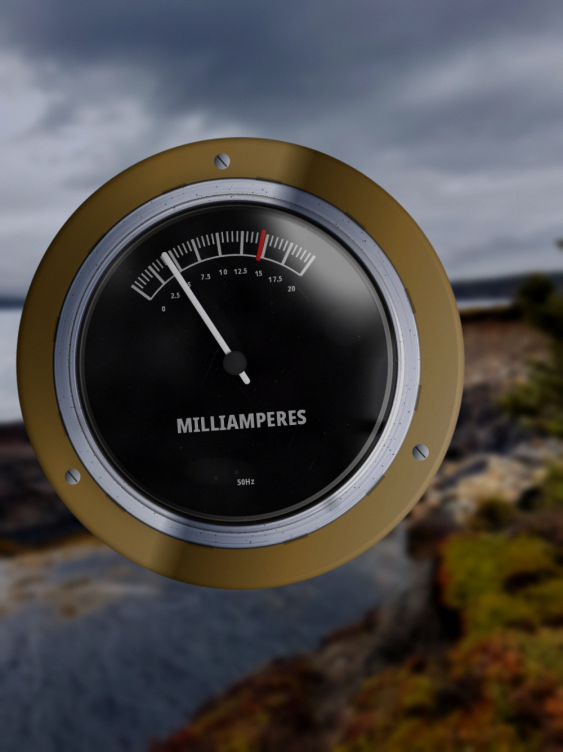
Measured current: 4.5 mA
